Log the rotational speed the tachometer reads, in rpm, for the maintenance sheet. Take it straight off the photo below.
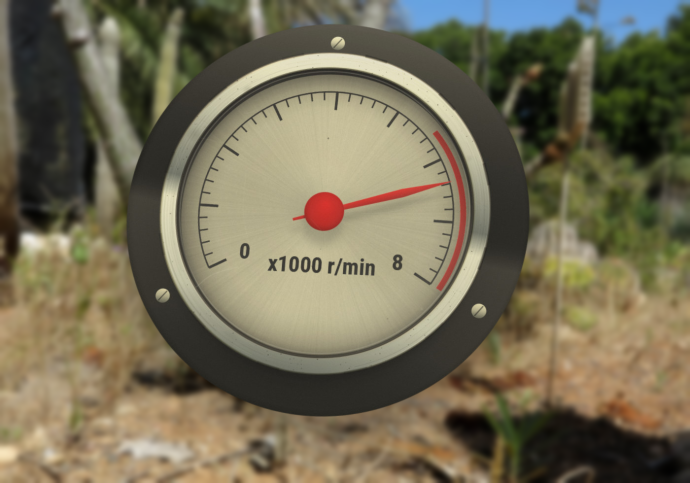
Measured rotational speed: 6400 rpm
